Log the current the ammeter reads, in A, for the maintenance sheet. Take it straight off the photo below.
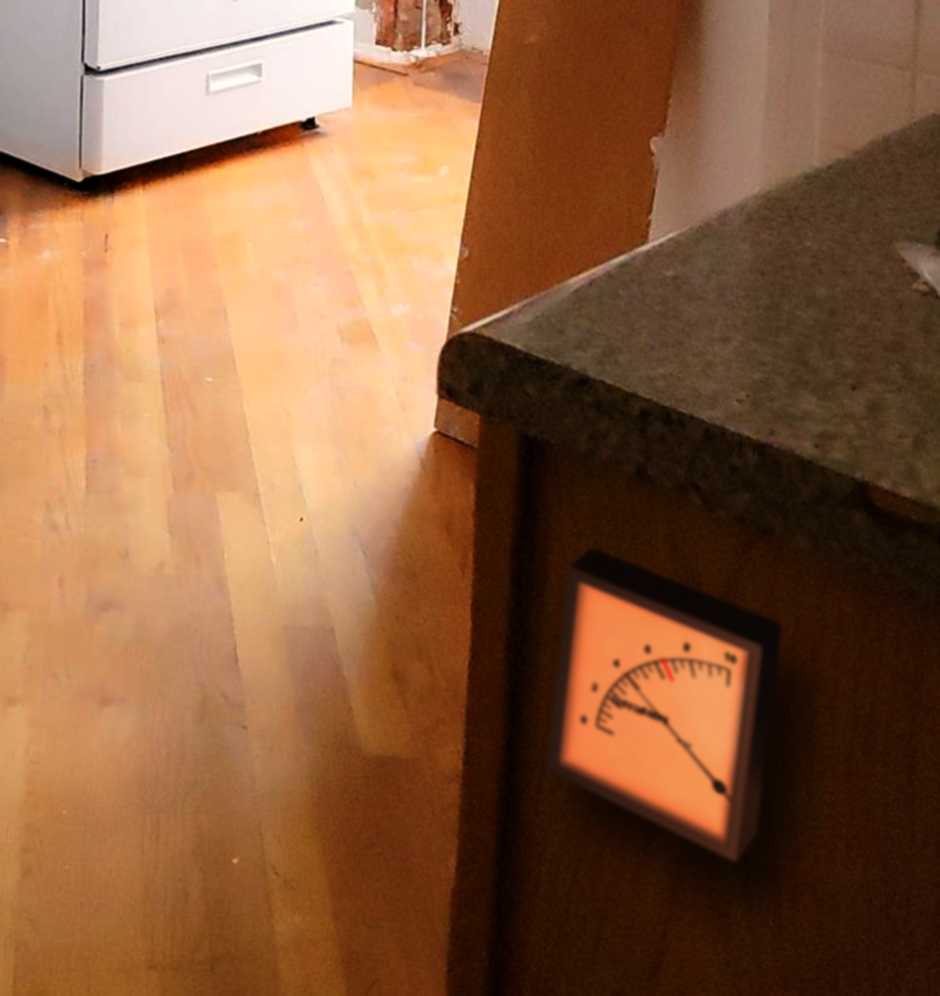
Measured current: 4 A
